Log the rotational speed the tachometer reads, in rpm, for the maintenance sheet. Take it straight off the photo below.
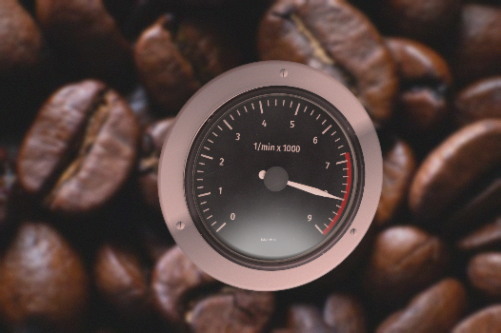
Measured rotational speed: 8000 rpm
